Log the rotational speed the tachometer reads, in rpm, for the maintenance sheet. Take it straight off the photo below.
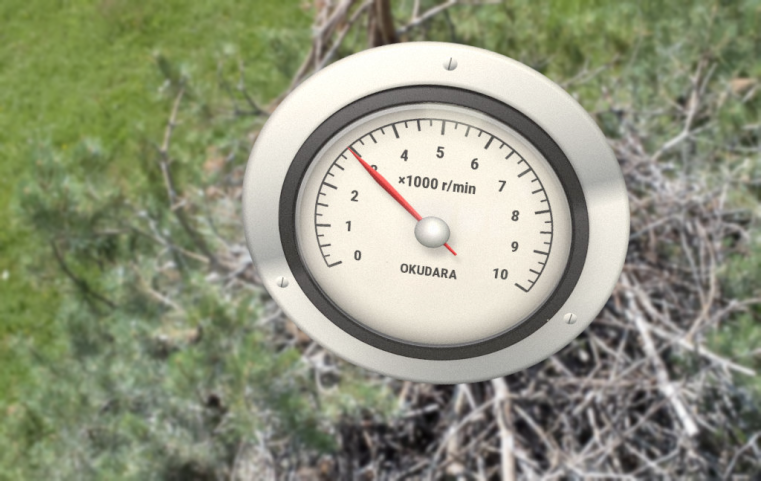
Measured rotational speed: 3000 rpm
